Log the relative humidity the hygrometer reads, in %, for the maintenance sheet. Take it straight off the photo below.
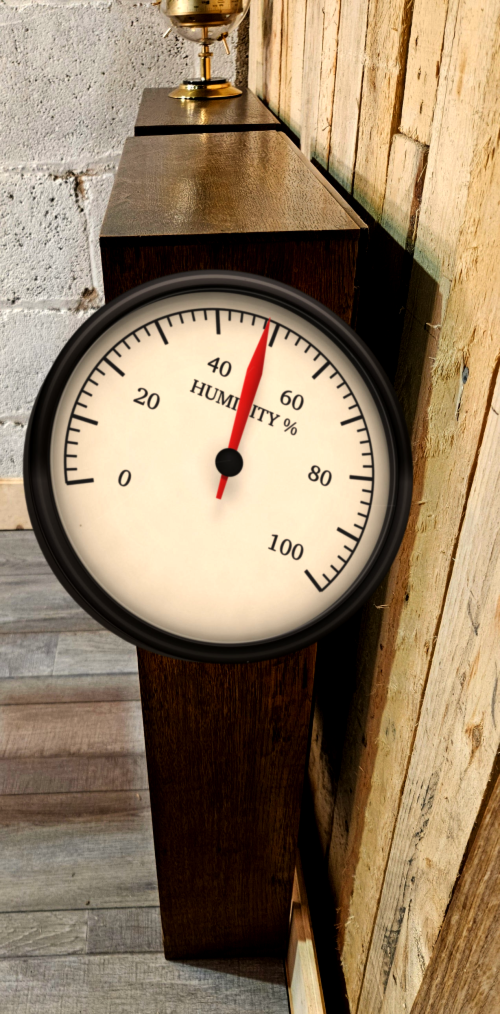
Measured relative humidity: 48 %
